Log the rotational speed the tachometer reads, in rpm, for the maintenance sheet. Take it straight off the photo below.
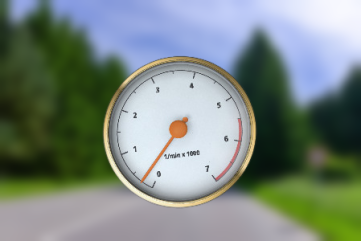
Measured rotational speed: 250 rpm
